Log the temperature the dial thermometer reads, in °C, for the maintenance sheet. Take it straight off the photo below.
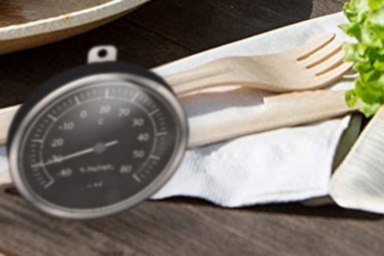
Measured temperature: -30 °C
